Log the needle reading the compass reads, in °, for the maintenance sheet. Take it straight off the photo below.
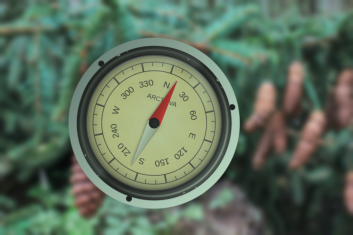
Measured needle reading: 10 °
